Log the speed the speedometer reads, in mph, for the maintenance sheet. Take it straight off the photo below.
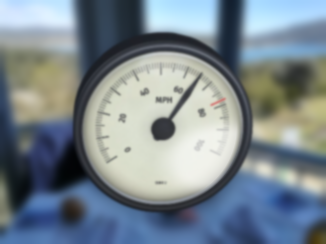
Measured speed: 65 mph
